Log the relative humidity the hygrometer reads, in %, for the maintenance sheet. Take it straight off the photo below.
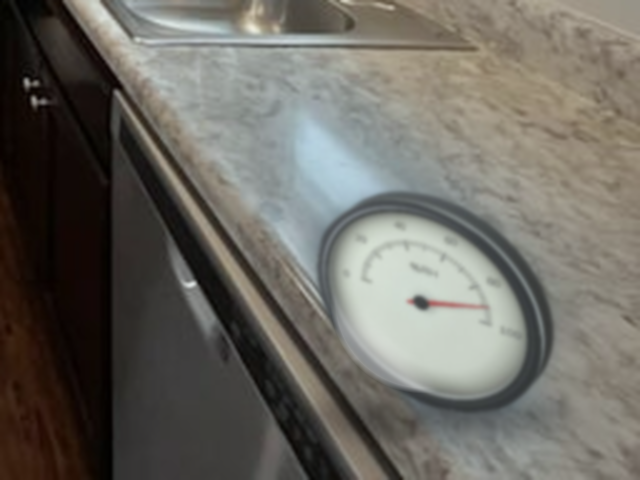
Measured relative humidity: 90 %
